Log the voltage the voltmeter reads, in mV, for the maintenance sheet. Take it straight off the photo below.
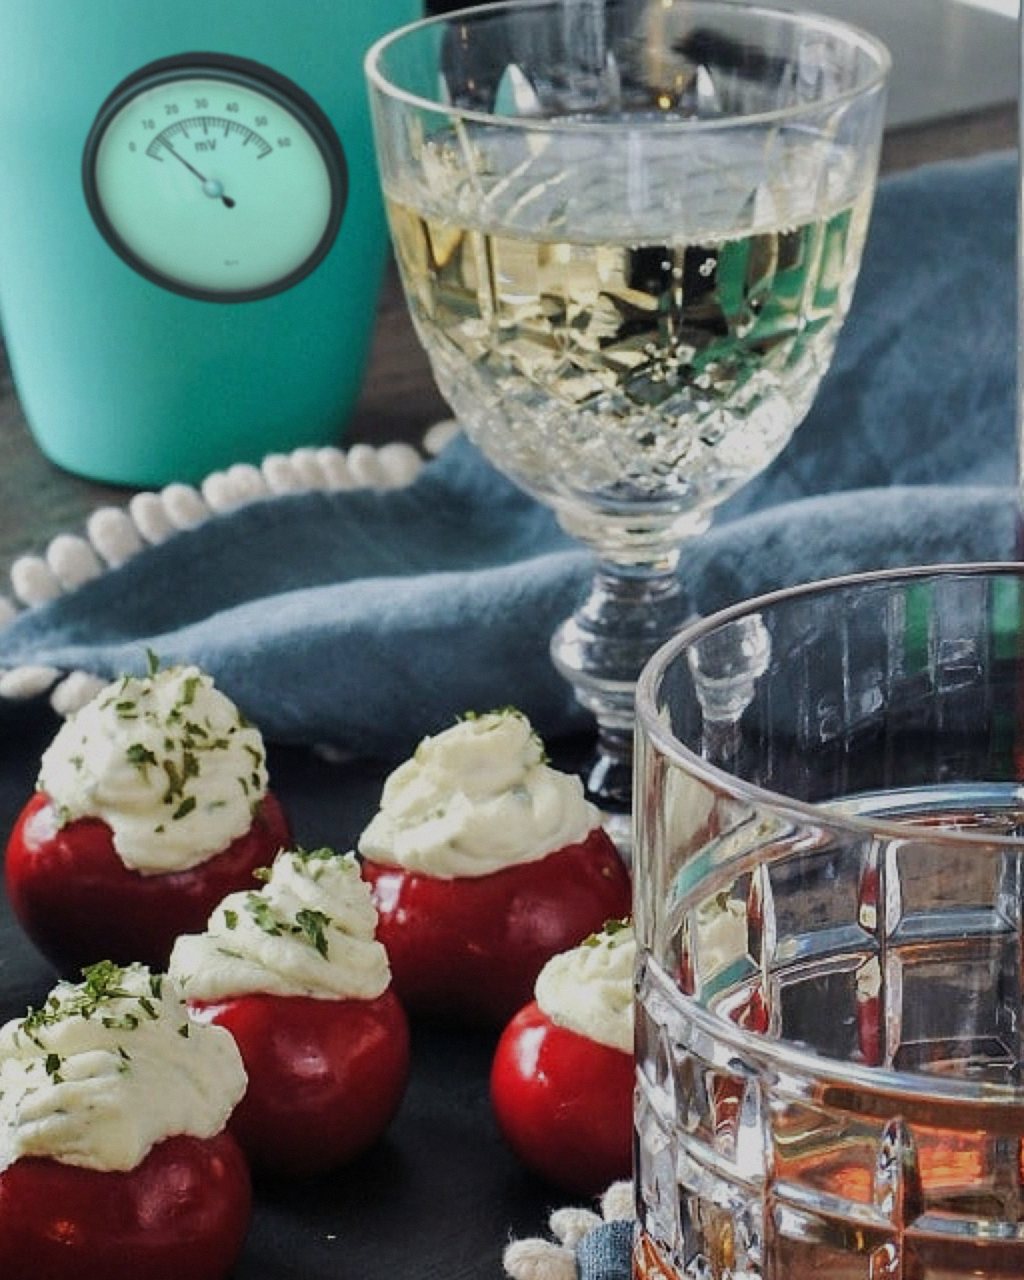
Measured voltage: 10 mV
